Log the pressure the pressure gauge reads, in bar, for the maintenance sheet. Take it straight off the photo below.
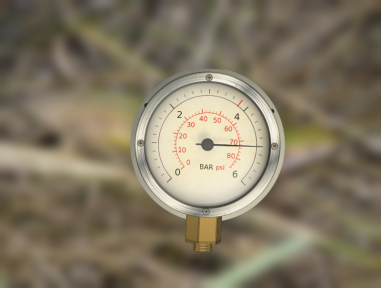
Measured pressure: 5 bar
